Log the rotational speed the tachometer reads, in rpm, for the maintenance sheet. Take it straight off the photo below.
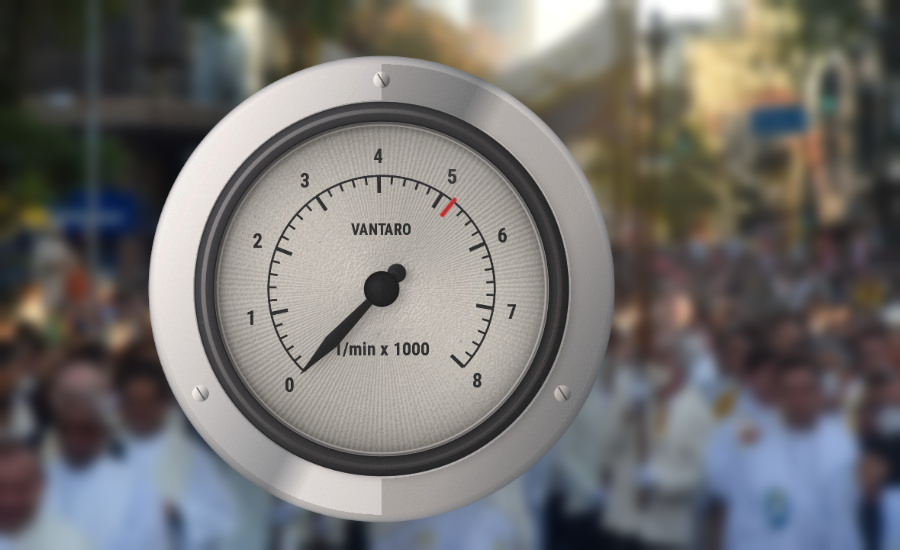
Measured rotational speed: 0 rpm
